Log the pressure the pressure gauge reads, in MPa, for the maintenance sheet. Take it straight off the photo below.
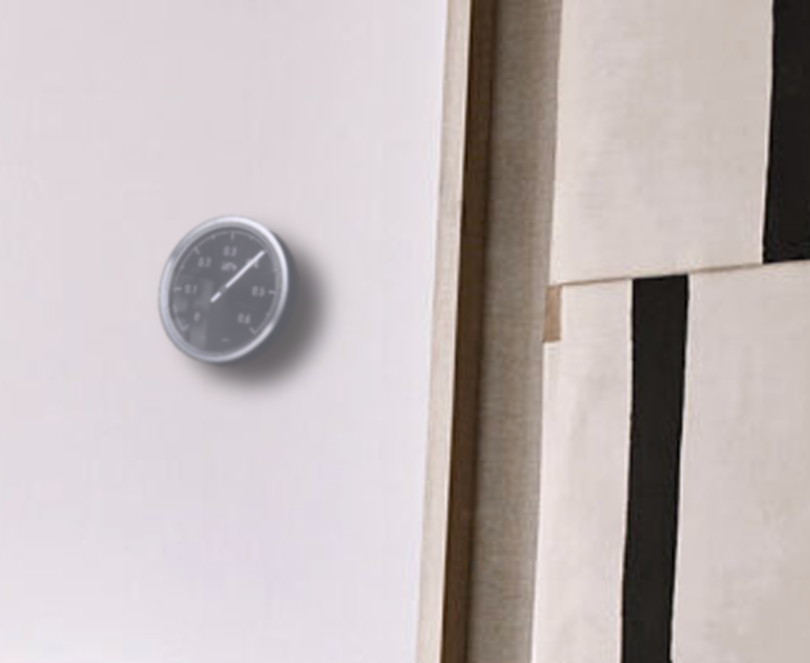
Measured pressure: 0.4 MPa
